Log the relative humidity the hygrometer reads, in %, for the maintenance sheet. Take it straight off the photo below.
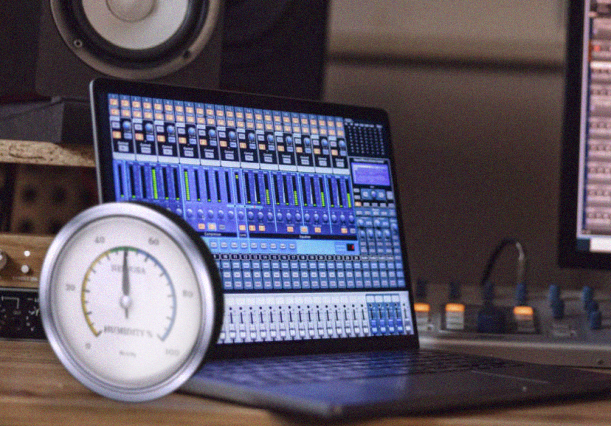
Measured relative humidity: 50 %
